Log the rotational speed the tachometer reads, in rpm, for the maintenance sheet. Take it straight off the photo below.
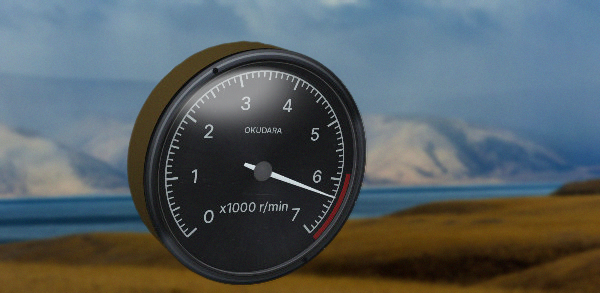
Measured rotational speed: 6300 rpm
